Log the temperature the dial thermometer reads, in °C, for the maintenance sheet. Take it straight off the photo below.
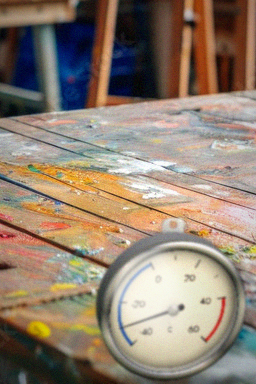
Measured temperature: -30 °C
